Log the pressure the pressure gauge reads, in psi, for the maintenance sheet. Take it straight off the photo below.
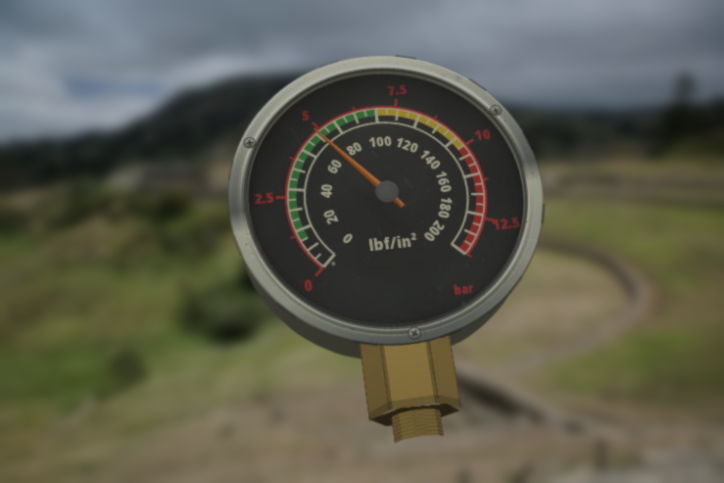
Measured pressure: 70 psi
